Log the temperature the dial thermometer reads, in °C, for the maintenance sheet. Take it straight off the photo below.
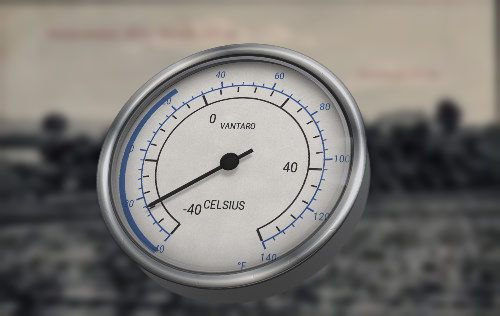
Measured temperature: -32 °C
